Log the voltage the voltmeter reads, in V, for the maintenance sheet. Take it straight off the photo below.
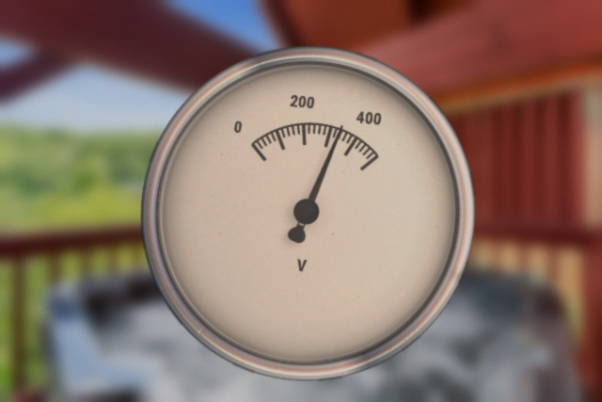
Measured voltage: 340 V
